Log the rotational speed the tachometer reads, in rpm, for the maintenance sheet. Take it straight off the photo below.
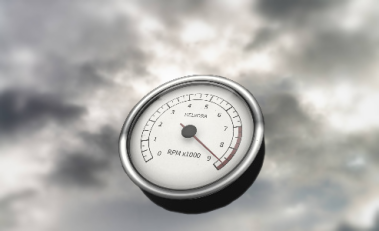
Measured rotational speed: 8750 rpm
